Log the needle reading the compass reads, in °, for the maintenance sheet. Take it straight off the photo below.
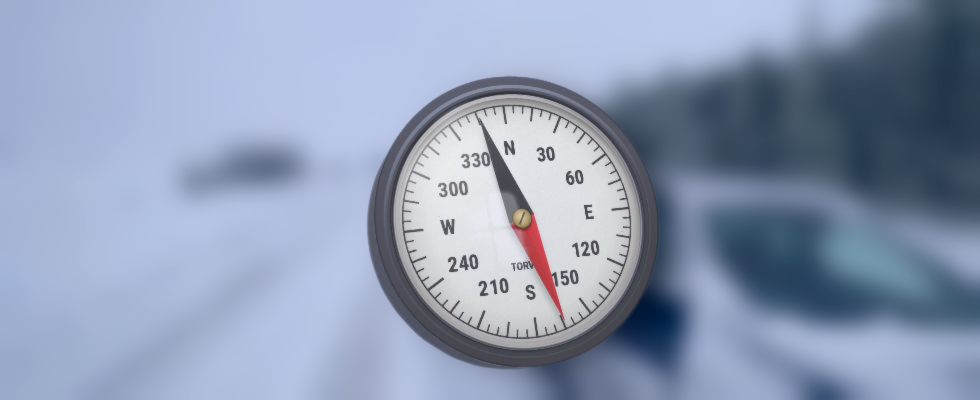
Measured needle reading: 165 °
